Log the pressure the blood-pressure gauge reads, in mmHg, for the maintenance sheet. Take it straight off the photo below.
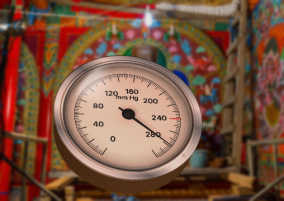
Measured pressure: 280 mmHg
